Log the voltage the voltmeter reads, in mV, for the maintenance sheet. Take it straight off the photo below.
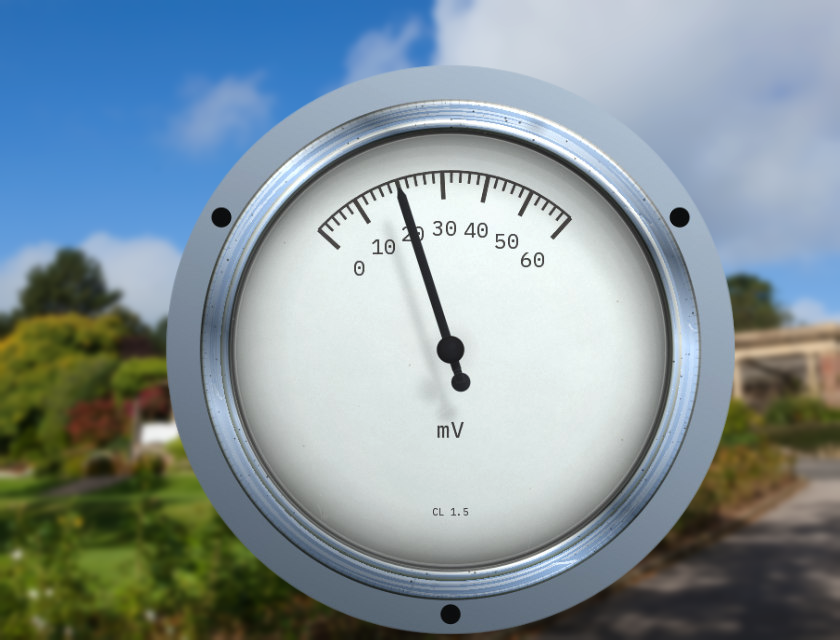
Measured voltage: 20 mV
